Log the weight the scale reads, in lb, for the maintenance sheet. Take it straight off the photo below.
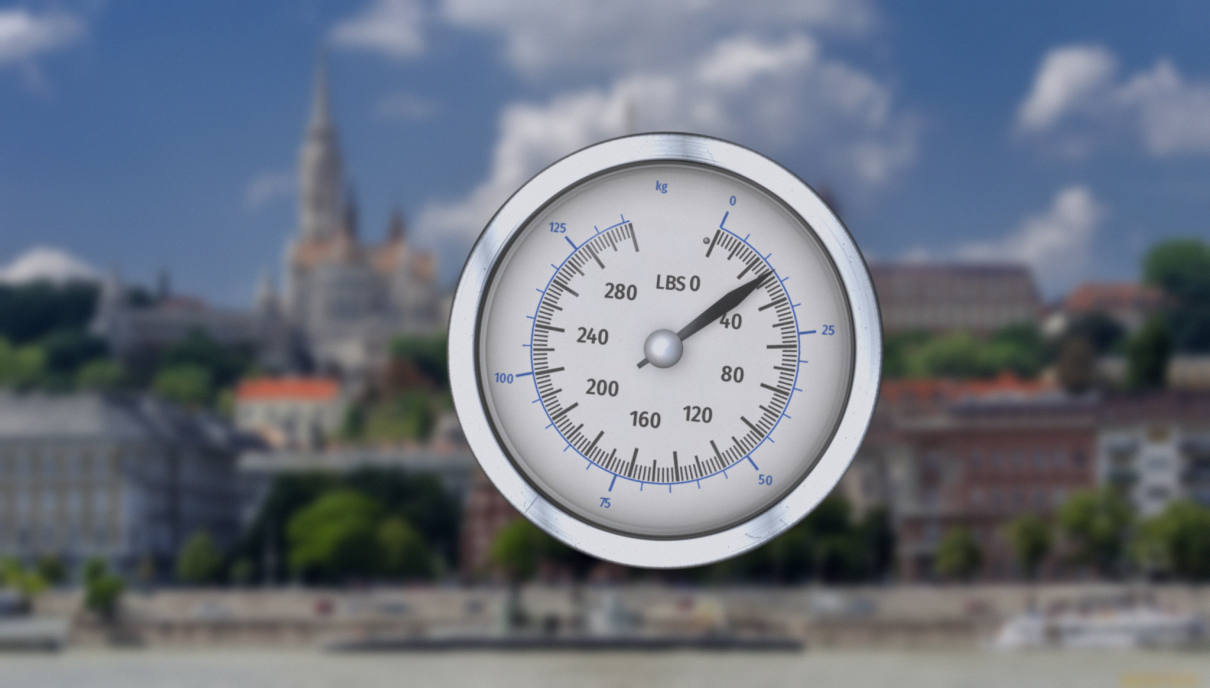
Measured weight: 28 lb
